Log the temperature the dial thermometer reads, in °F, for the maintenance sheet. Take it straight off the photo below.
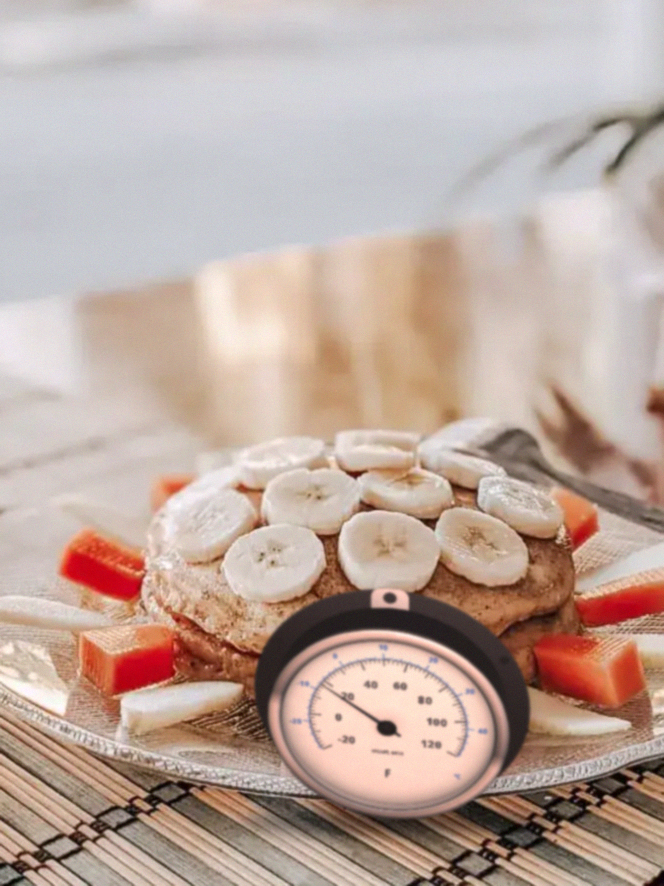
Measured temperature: 20 °F
